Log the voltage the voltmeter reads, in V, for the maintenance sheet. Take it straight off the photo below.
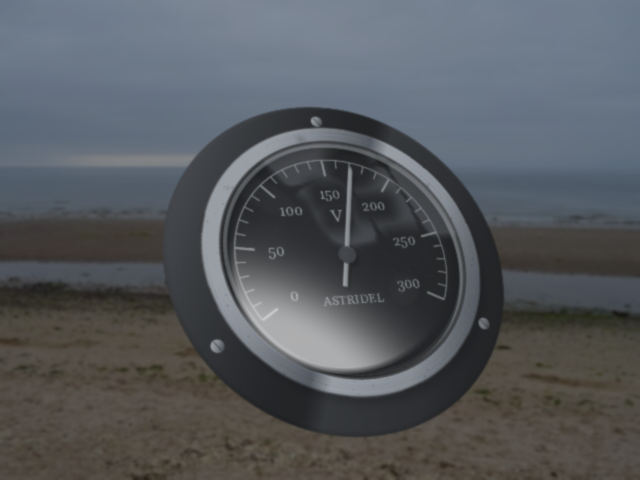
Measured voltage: 170 V
